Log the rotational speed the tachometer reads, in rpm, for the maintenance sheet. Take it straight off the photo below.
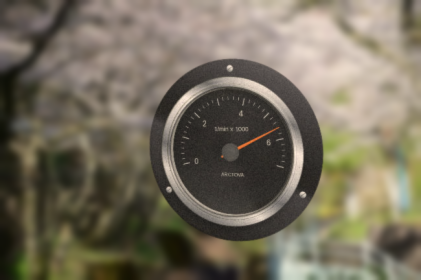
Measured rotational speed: 5600 rpm
